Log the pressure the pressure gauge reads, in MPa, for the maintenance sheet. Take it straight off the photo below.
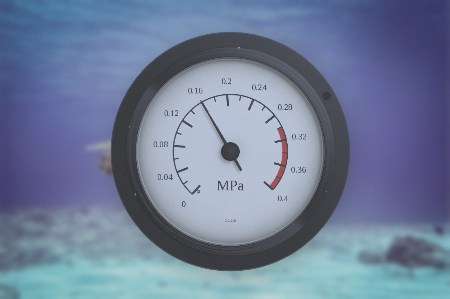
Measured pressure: 0.16 MPa
